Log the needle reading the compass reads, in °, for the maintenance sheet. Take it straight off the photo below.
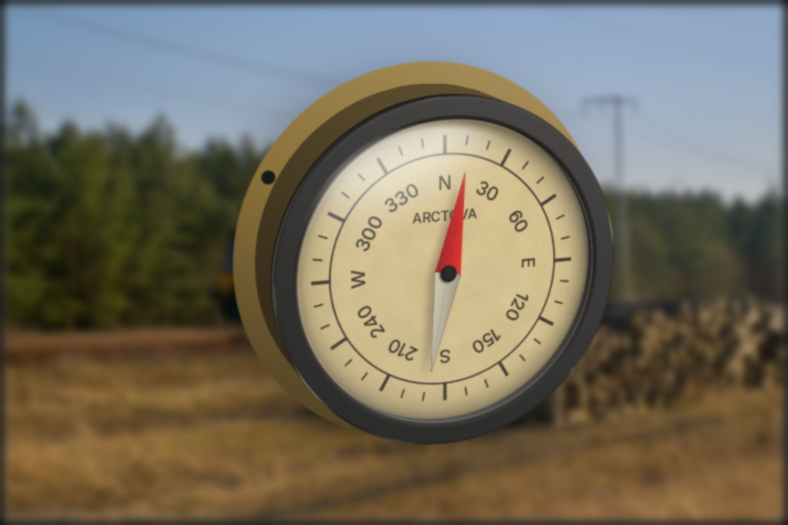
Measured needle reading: 10 °
